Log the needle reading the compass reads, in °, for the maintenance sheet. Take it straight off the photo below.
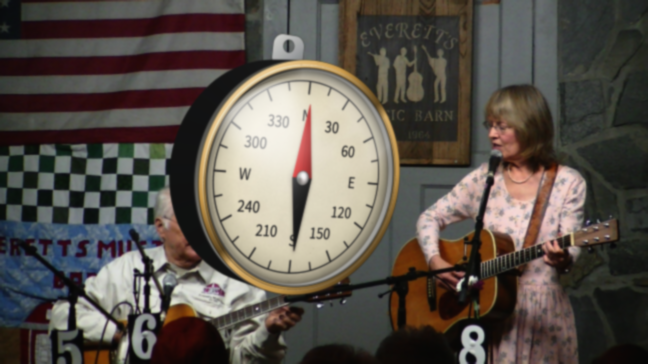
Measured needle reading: 0 °
